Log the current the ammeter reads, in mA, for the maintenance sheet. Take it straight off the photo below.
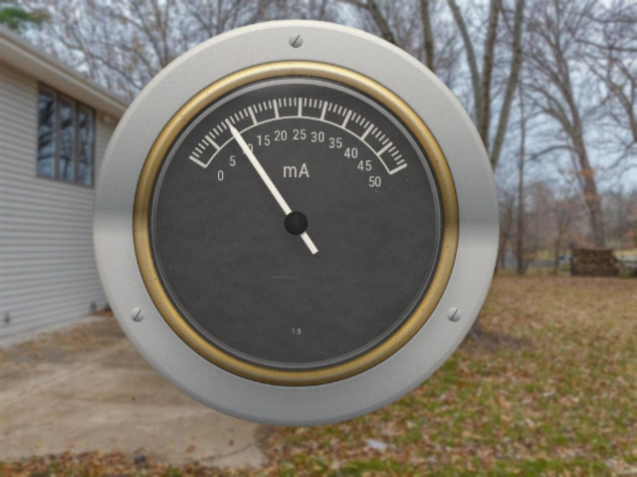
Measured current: 10 mA
